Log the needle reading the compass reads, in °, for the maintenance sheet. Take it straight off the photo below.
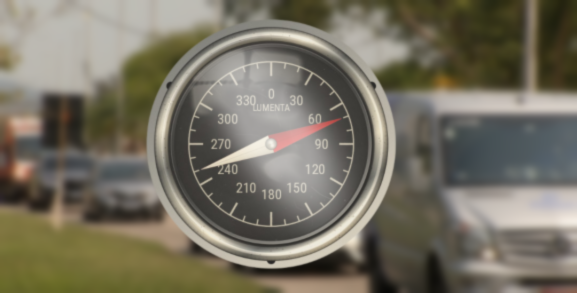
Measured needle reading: 70 °
